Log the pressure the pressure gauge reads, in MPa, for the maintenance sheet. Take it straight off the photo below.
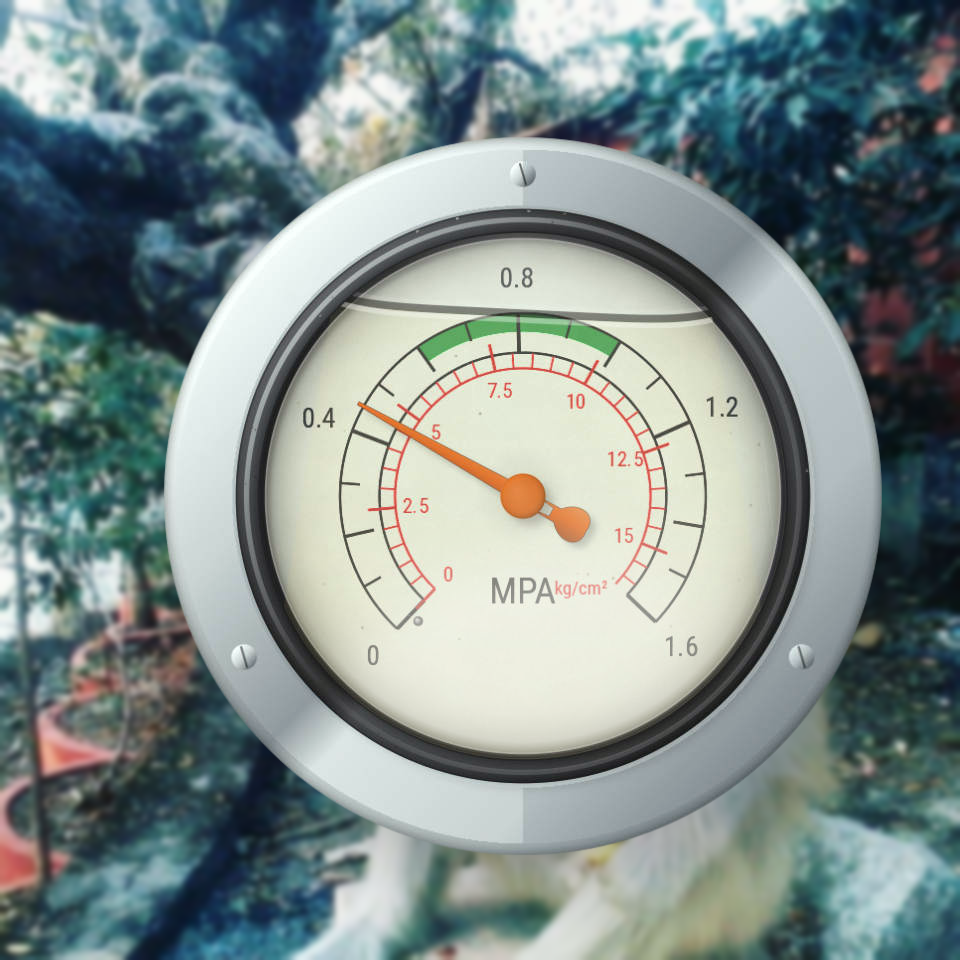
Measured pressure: 0.45 MPa
